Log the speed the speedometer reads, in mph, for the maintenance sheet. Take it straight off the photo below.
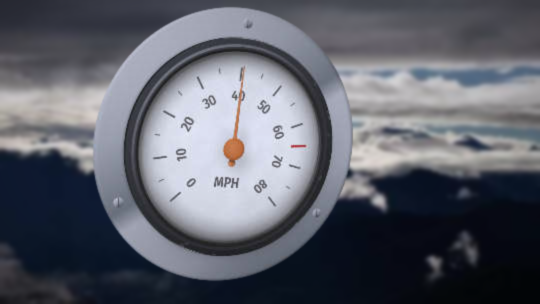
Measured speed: 40 mph
